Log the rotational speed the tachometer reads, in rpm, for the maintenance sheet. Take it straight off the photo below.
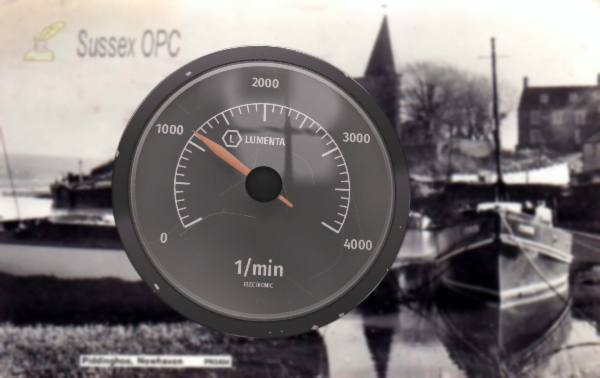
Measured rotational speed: 1100 rpm
